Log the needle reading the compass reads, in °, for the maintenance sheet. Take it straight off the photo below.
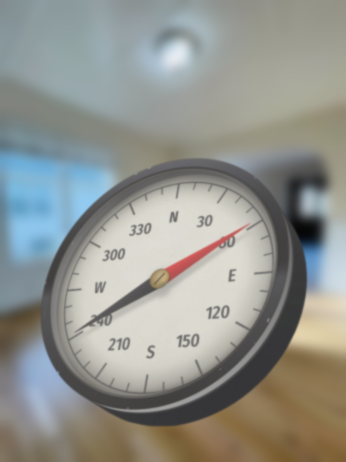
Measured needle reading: 60 °
